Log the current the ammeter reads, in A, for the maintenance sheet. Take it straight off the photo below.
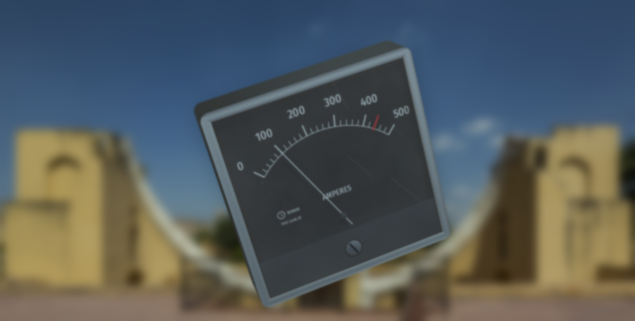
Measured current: 100 A
